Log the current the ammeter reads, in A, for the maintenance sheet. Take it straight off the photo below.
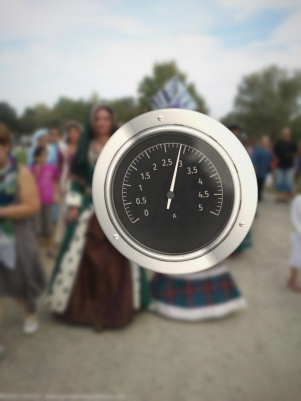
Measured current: 2.9 A
